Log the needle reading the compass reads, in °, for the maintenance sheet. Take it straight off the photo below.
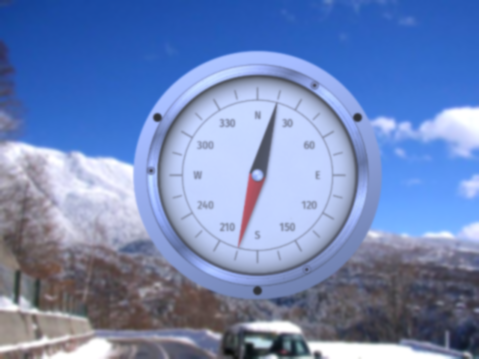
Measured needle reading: 195 °
